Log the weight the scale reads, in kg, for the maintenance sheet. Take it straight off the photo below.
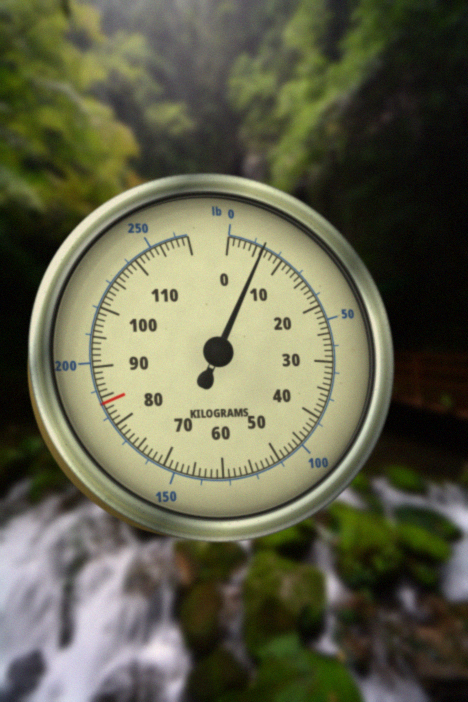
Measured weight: 6 kg
